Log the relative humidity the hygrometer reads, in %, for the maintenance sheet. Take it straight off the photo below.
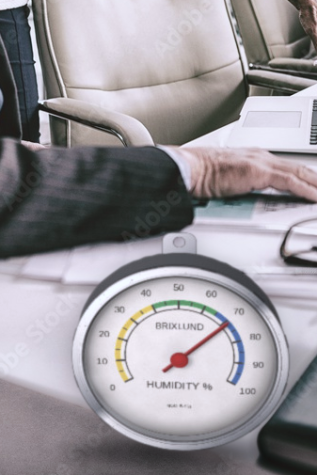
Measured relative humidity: 70 %
